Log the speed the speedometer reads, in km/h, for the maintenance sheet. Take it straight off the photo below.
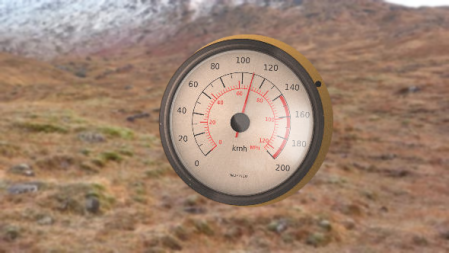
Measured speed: 110 km/h
